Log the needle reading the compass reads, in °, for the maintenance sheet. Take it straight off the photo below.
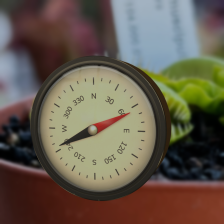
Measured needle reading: 65 °
